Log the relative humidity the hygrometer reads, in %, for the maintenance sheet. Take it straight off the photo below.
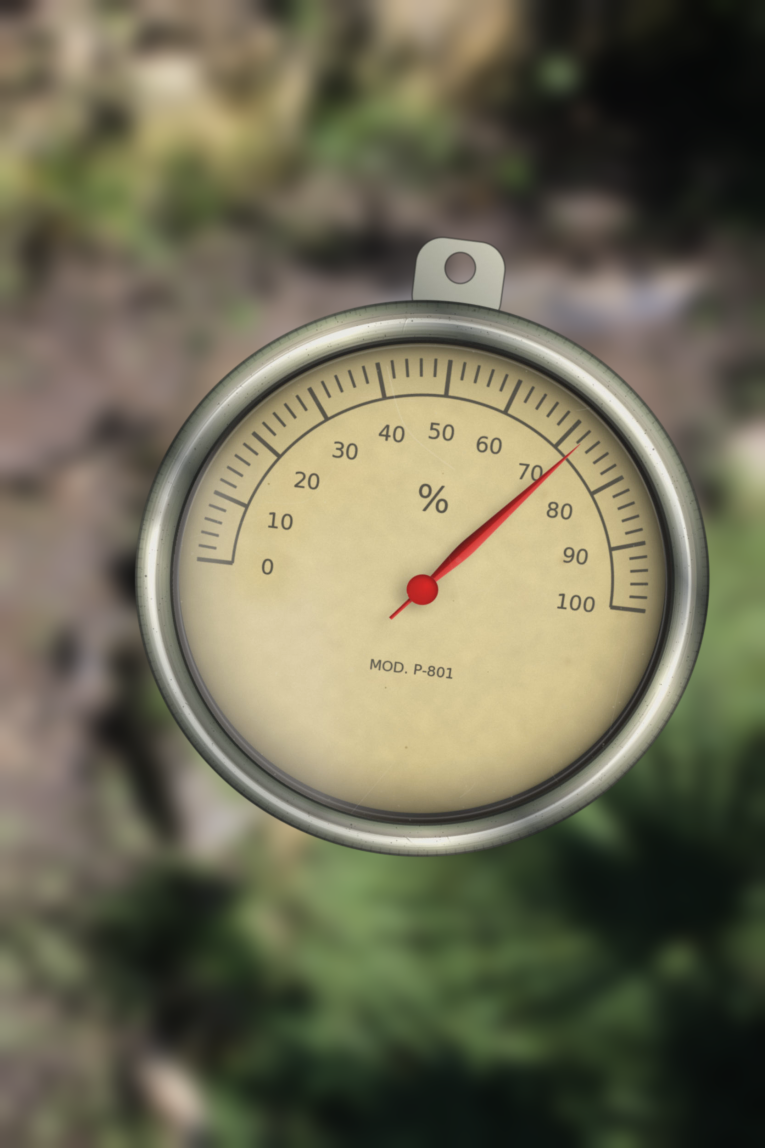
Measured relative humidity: 72 %
